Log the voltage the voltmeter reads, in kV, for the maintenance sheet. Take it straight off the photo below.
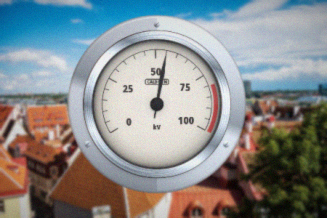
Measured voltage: 55 kV
